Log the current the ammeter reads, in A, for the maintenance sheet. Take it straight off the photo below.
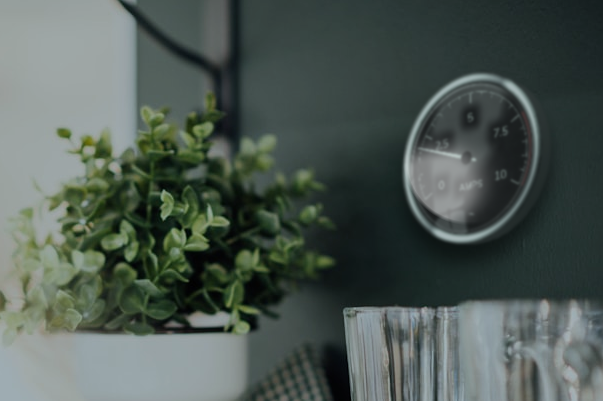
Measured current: 2 A
